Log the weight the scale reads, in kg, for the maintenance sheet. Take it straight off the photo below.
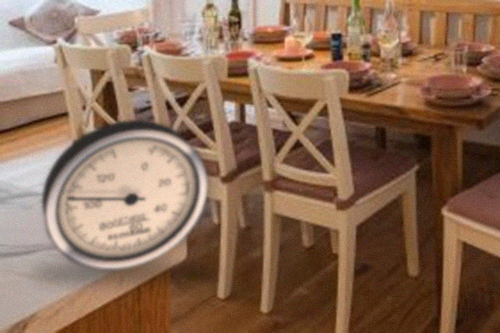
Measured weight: 105 kg
